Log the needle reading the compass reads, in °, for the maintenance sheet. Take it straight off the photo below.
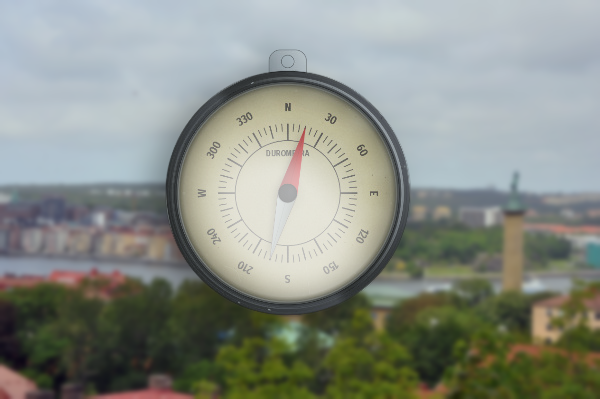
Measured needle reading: 15 °
